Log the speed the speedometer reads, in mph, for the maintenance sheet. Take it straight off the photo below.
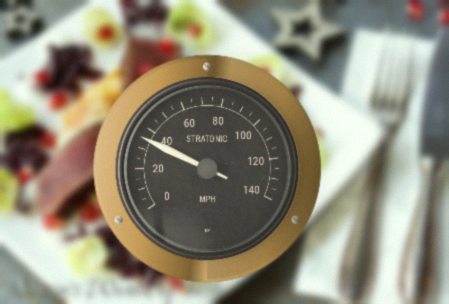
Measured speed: 35 mph
